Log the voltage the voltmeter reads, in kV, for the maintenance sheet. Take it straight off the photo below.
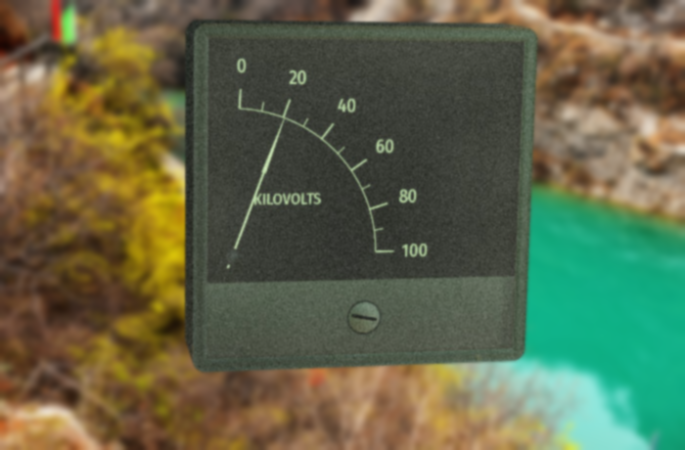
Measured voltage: 20 kV
